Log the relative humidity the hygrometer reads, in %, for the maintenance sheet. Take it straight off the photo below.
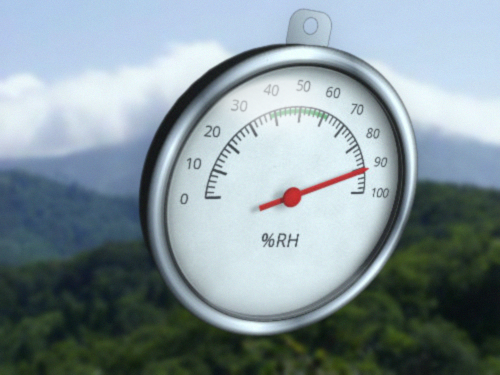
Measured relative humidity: 90 %
